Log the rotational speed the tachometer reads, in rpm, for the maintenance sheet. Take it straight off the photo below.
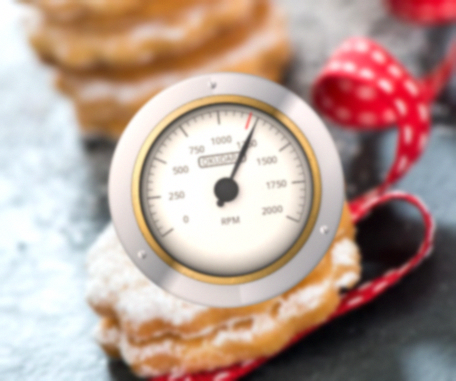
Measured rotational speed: 1250 rpm
